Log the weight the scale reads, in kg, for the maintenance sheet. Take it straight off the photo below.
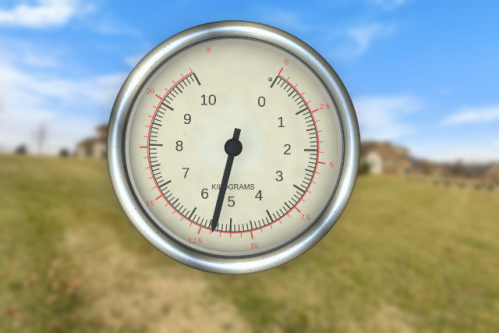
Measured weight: 5.4 kg
